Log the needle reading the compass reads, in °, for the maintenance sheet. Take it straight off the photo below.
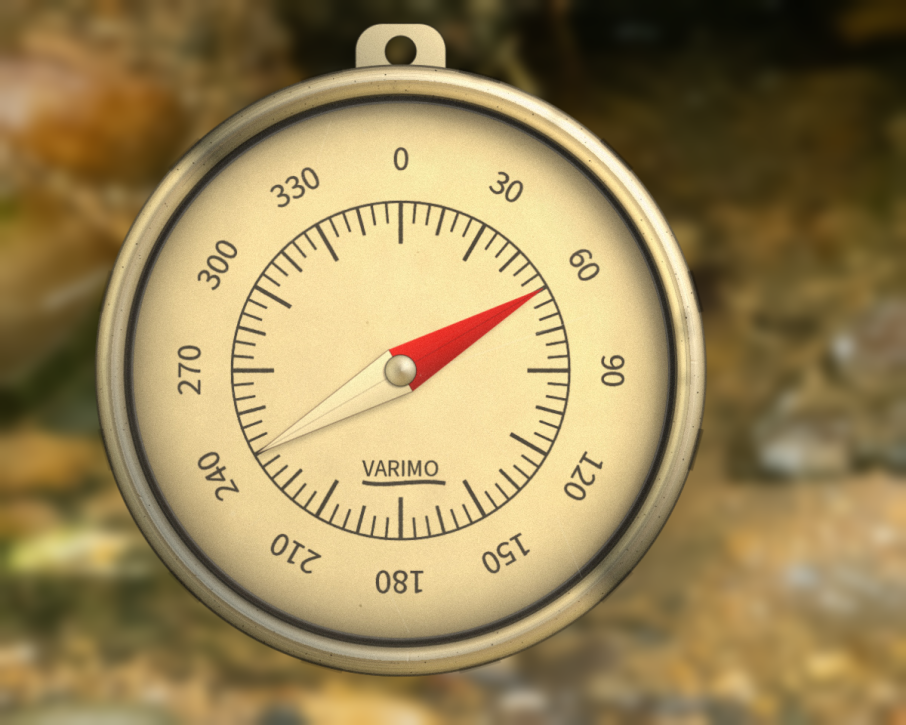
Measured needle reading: 60 °
